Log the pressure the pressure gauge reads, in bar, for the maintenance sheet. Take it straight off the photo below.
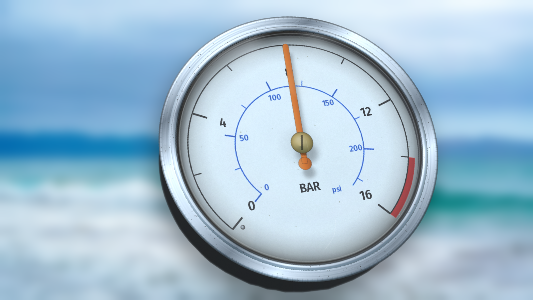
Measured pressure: 8 bar
